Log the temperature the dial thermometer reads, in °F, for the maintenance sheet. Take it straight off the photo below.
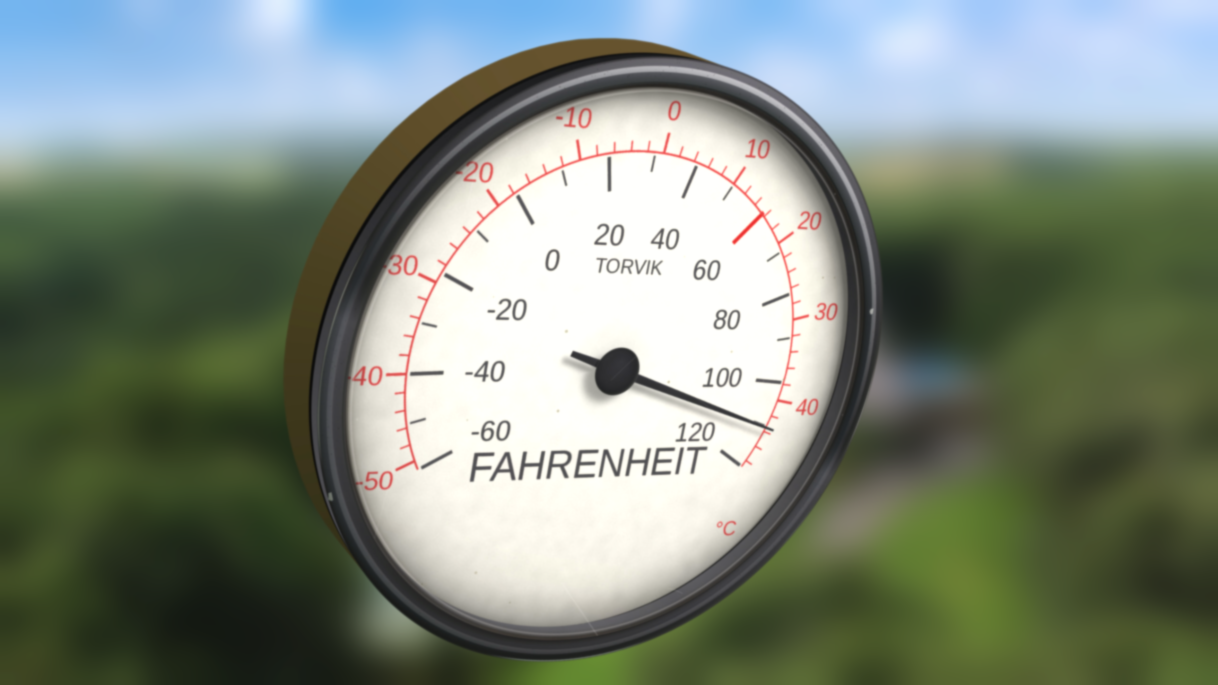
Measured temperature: 110 °F
